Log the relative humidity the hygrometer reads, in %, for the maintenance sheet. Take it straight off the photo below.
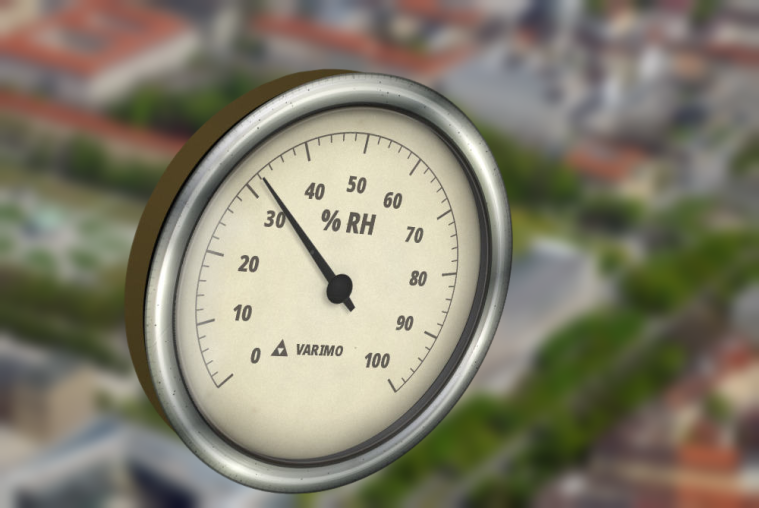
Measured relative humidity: 32 %
